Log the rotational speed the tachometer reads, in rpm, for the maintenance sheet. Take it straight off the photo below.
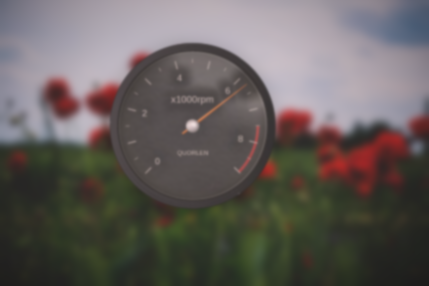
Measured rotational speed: 6250 rpm
